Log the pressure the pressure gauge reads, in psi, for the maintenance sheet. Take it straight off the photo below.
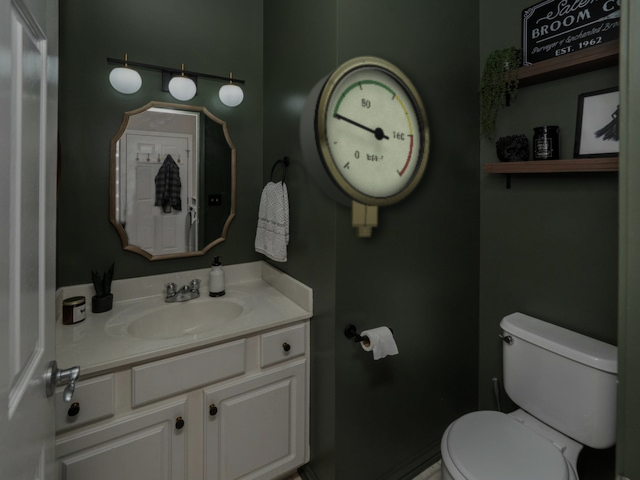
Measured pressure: 40 psi
